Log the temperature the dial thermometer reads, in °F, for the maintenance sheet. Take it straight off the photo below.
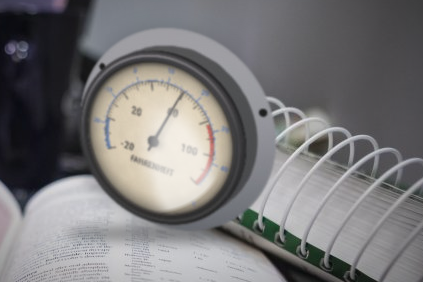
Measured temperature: 60 °F
